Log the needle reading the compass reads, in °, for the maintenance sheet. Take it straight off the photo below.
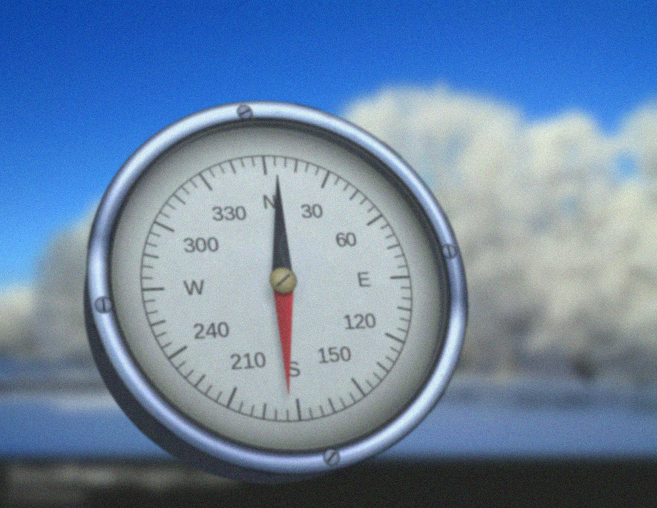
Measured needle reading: 185 °
